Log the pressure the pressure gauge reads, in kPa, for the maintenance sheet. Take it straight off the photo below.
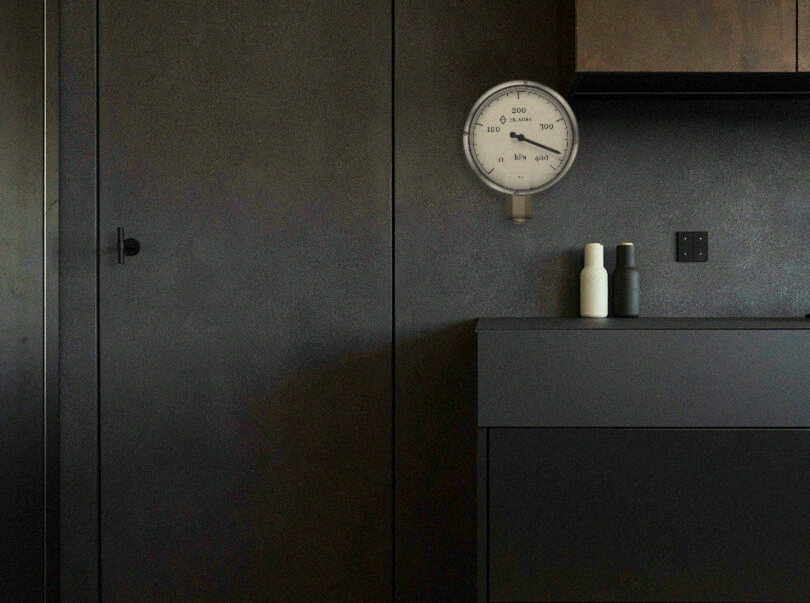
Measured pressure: 370 kPa
